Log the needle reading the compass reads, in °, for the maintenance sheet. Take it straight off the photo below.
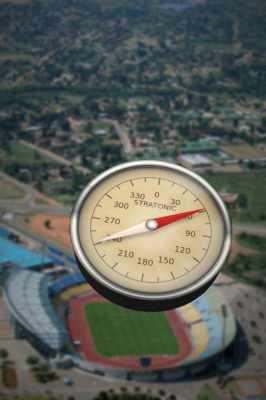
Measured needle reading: 60 °
